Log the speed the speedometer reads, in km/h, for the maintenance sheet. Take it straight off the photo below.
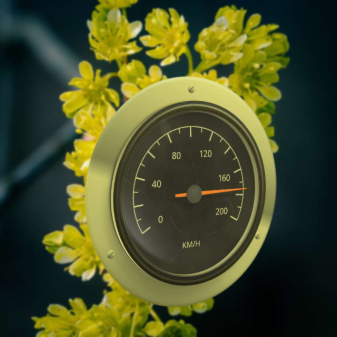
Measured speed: 175 km/h
